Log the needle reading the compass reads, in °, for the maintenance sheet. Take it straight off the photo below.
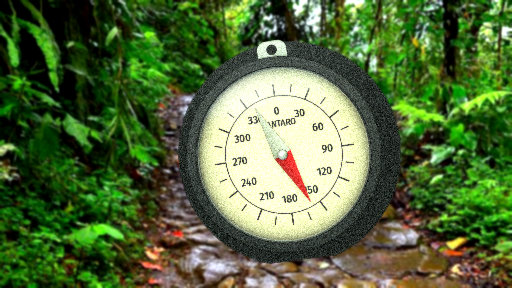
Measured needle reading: 157.5 °
